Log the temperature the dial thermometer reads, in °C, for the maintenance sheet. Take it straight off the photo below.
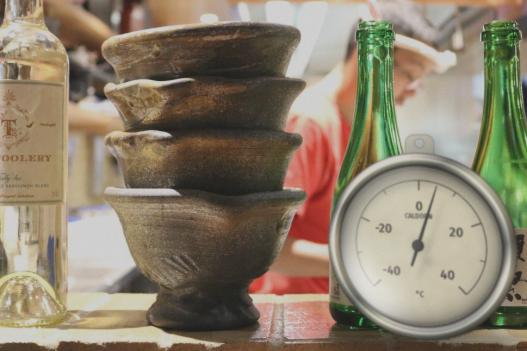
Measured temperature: 5 °C
